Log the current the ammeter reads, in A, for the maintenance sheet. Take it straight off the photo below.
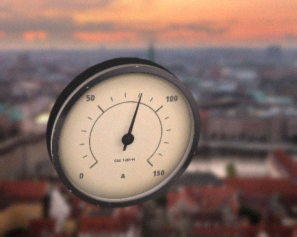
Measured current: 80 A
